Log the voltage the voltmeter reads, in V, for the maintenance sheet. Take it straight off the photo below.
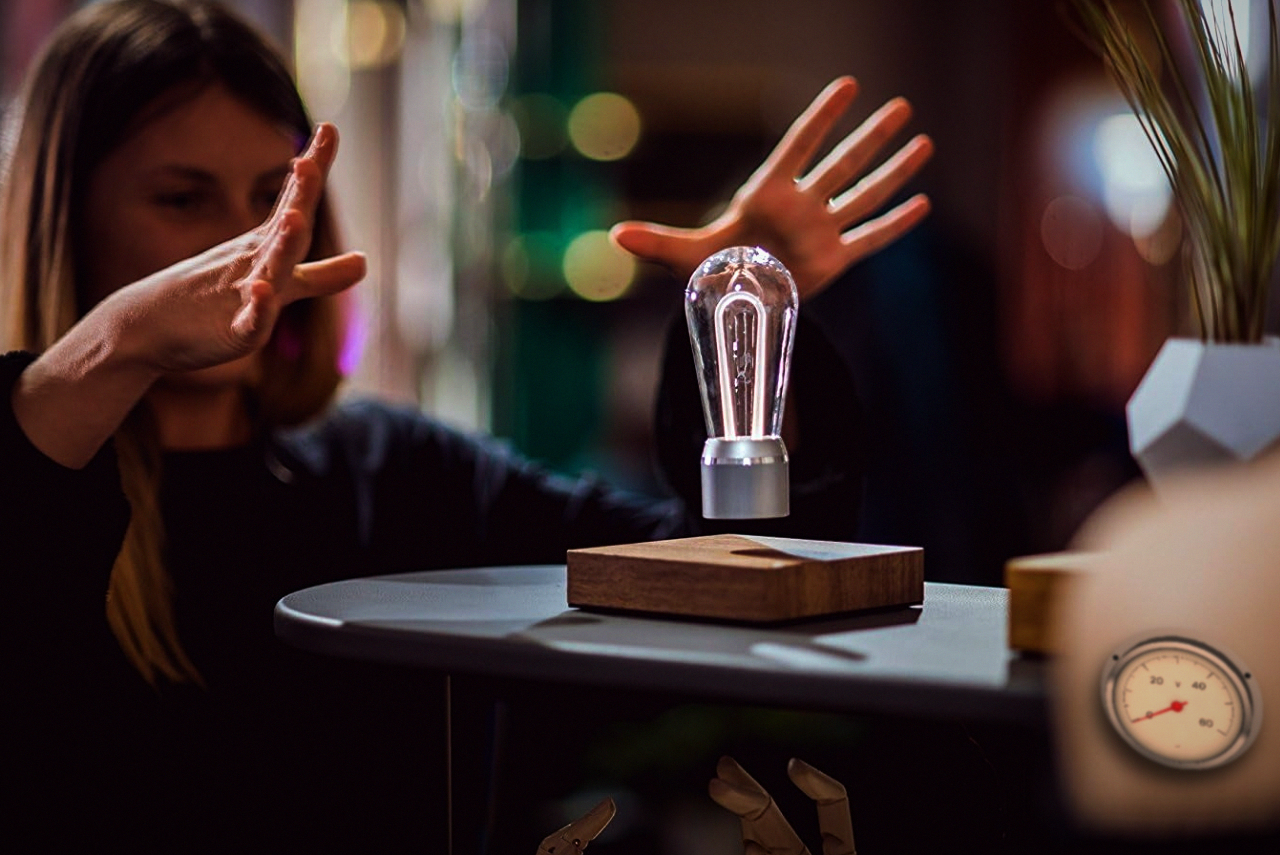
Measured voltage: 0 V
